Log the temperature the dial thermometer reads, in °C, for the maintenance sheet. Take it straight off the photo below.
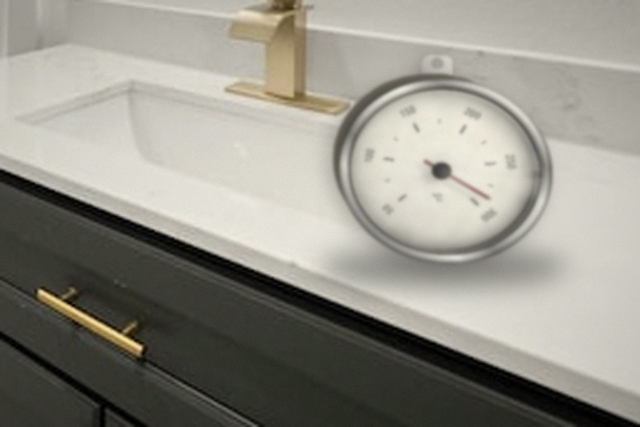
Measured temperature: 287.5 °C
